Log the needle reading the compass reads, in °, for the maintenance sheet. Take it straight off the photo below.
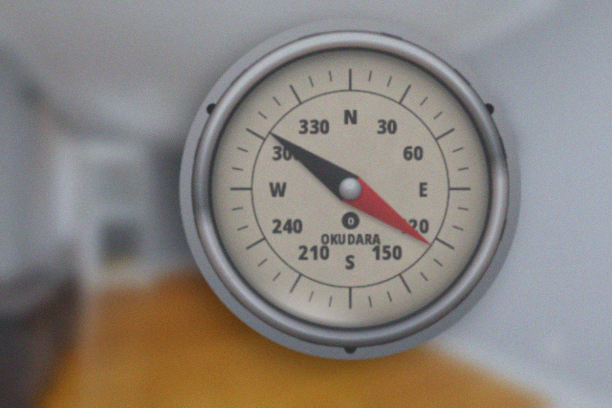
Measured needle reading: 125 °
